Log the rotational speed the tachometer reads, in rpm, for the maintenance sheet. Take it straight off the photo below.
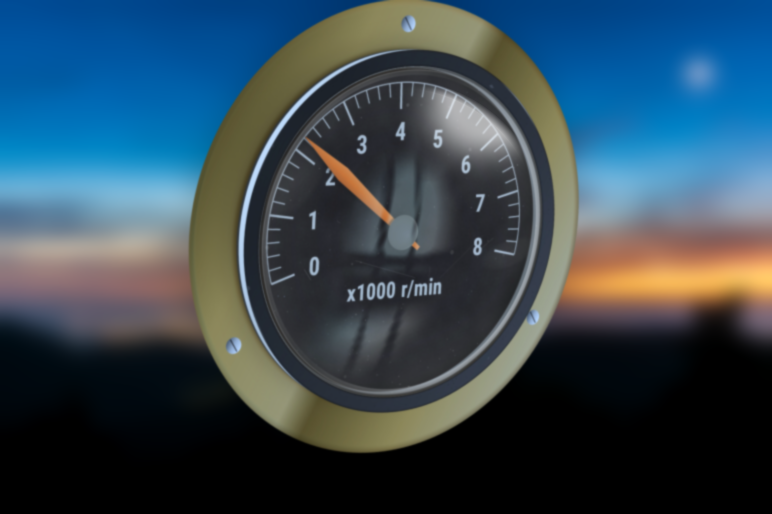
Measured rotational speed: 2200 rpm
